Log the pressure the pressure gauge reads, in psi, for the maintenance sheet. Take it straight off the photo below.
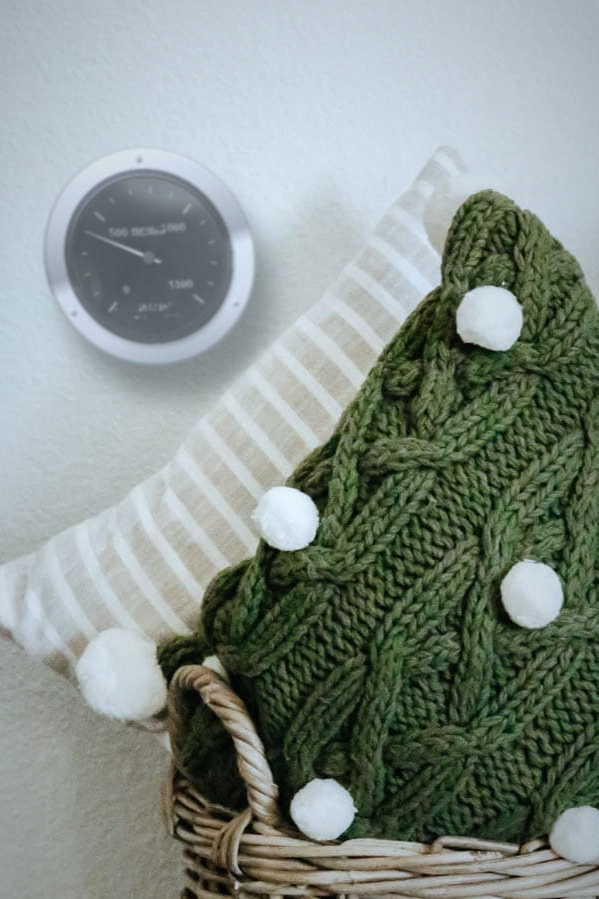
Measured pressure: 400 psi
